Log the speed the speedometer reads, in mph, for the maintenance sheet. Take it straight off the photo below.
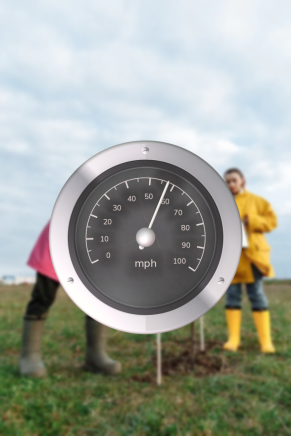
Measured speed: 57.5 mph
